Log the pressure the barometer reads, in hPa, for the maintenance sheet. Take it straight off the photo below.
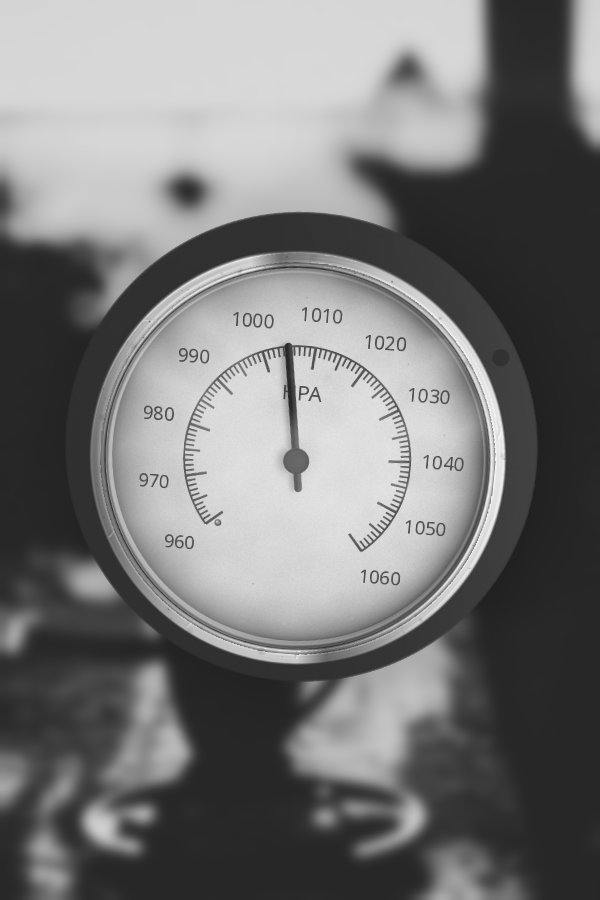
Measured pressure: 1005 hPa
